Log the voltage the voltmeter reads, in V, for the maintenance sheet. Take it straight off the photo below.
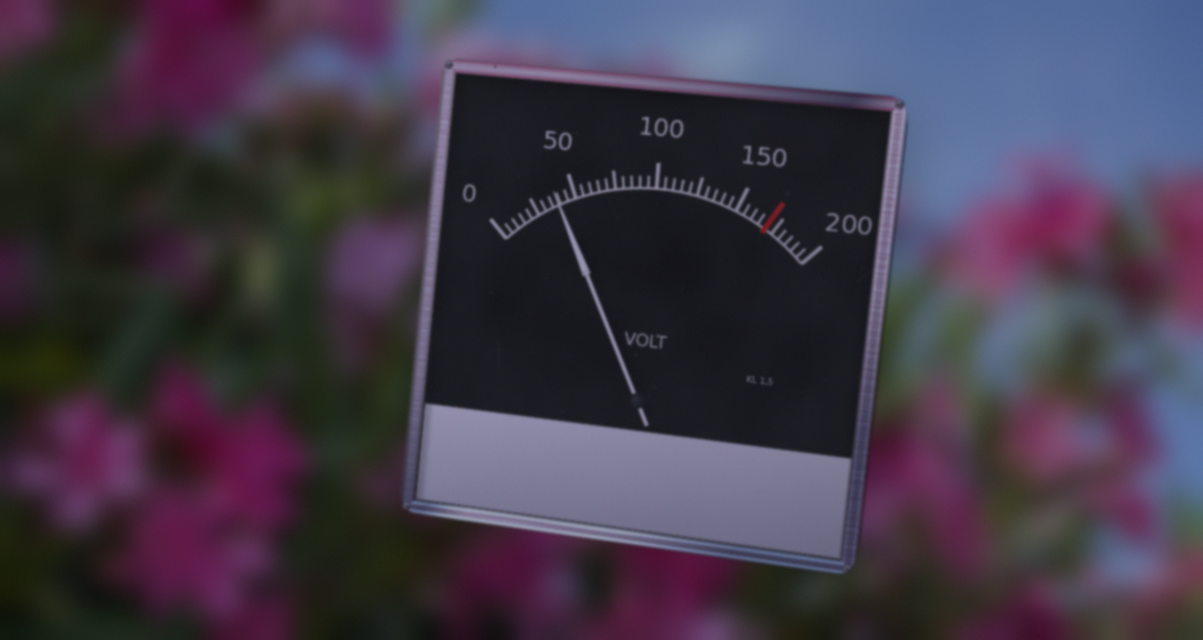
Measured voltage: 40 V
